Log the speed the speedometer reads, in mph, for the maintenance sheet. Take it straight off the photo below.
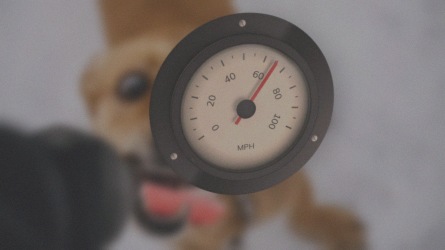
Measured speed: 65 mph
